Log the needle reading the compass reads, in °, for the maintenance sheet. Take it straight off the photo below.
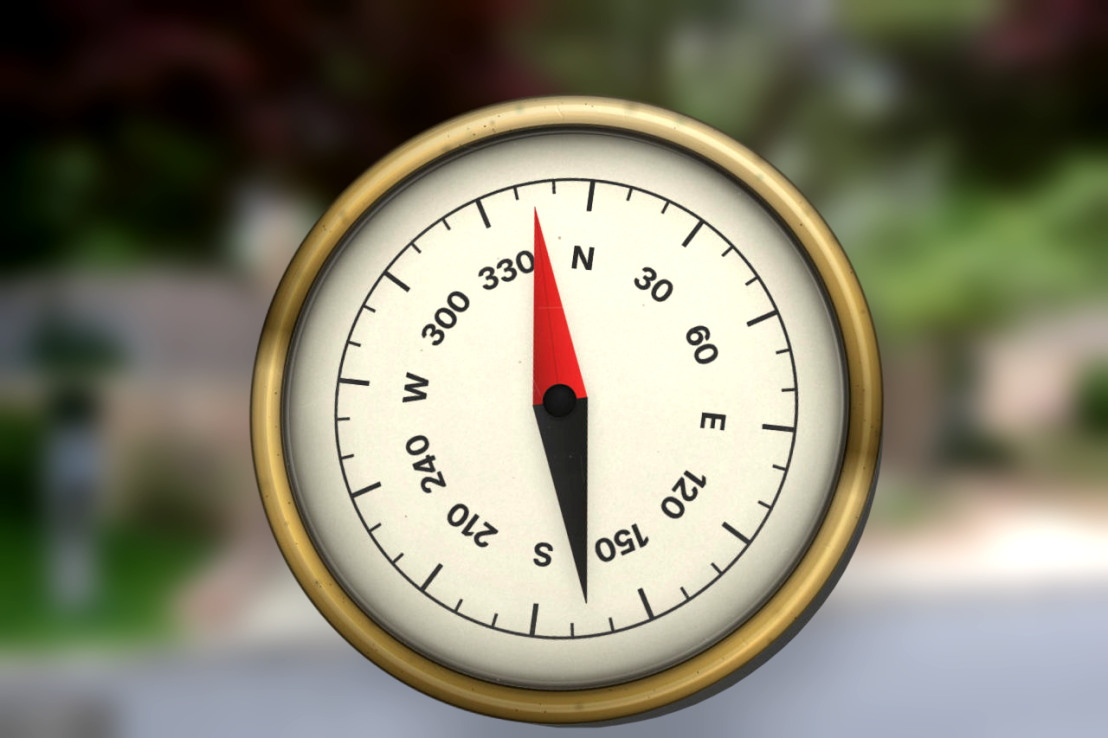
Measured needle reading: 345 °
